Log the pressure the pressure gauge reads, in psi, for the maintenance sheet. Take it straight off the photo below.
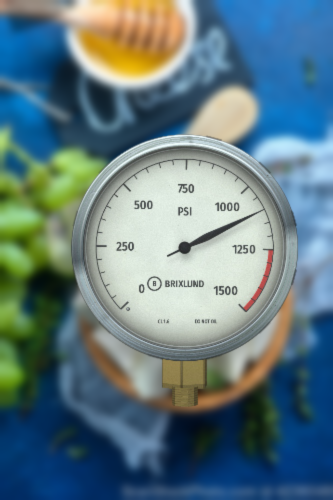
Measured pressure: 1100 psi
